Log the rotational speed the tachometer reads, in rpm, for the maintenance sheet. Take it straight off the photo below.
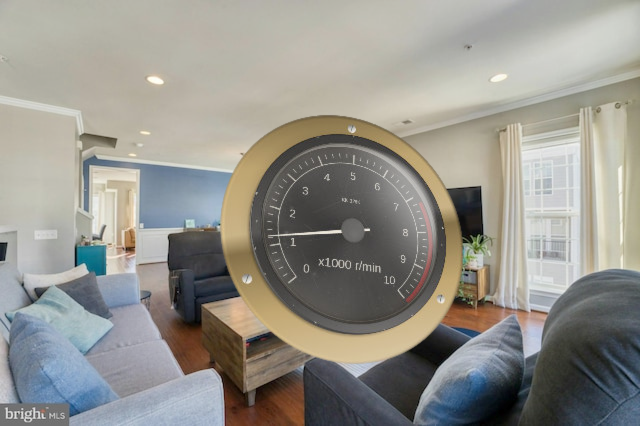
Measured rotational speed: 1200 rpm
